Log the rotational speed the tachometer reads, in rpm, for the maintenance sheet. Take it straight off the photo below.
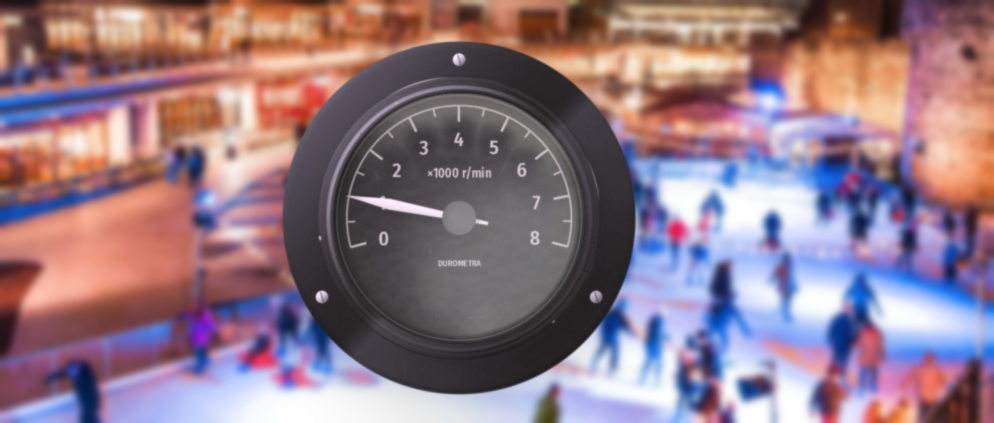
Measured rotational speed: 1000 rpm
